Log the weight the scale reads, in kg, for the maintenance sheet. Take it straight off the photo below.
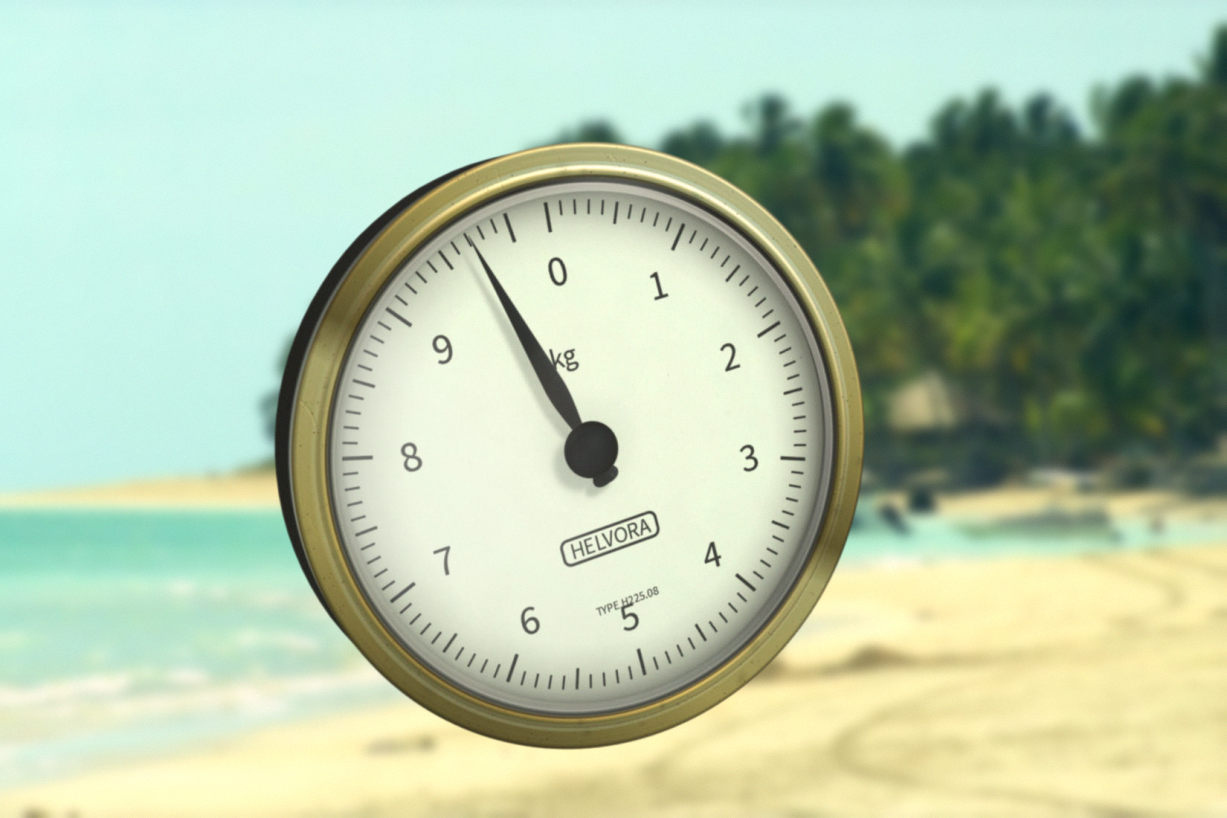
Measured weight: 9.7 kg
